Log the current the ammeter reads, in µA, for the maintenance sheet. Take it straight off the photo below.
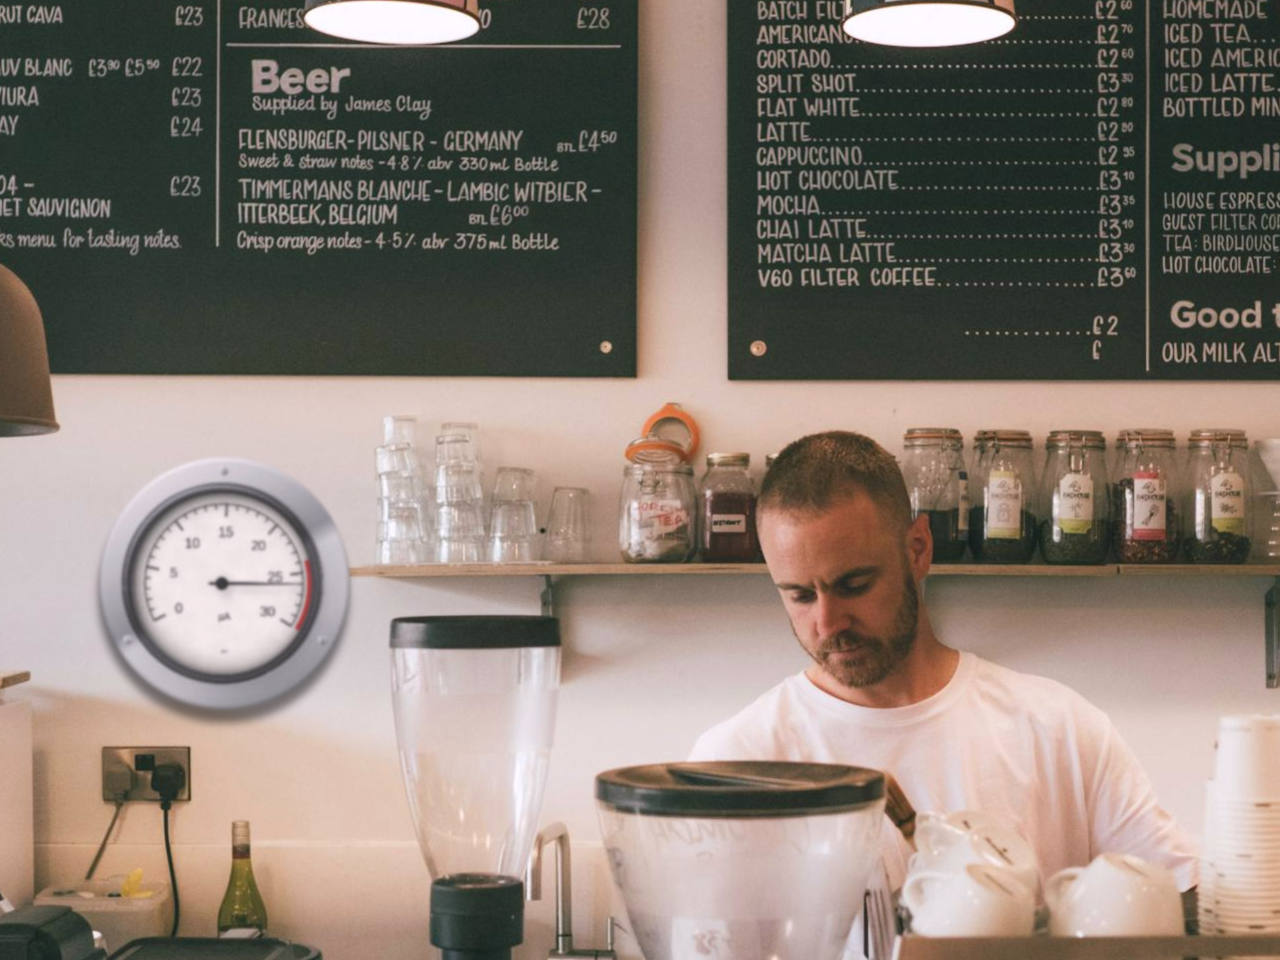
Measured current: 26 µA
